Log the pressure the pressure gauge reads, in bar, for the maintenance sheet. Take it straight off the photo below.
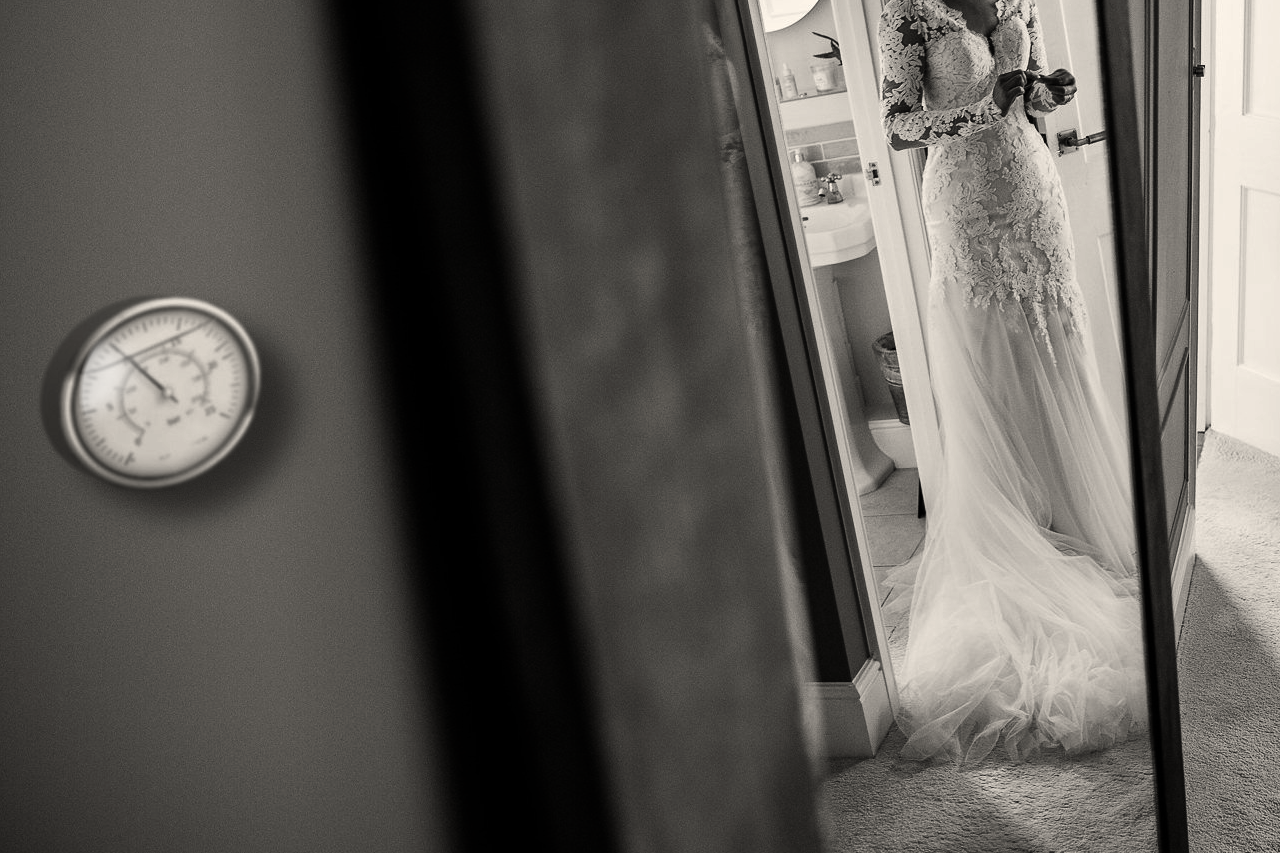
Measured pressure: 10 bar
